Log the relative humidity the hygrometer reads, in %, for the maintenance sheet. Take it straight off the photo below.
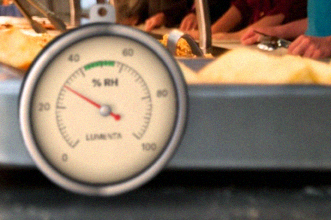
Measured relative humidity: 30 %
